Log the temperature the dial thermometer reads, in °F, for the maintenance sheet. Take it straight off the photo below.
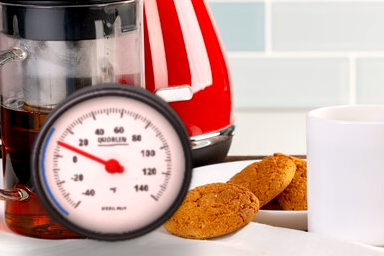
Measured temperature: 10 °F
